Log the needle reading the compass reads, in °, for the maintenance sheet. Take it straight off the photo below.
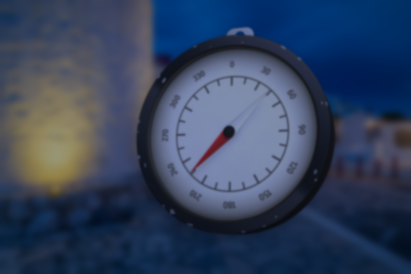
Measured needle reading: 225 °
